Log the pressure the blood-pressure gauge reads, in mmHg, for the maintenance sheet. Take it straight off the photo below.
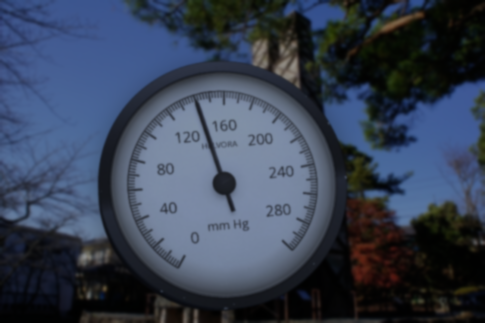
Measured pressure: 140 mmHg
